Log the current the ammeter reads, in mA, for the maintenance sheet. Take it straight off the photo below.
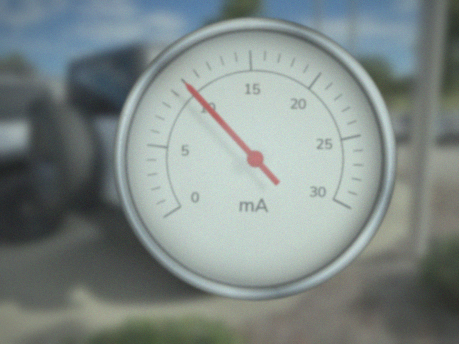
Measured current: 10 mA
